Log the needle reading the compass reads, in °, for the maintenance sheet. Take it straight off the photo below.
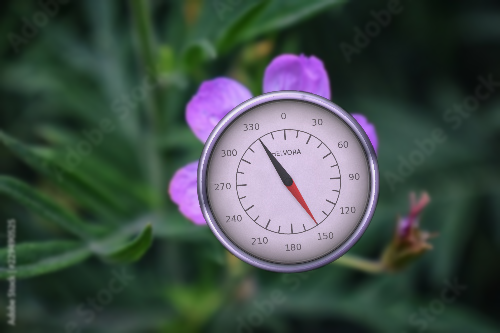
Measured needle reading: 150 °
